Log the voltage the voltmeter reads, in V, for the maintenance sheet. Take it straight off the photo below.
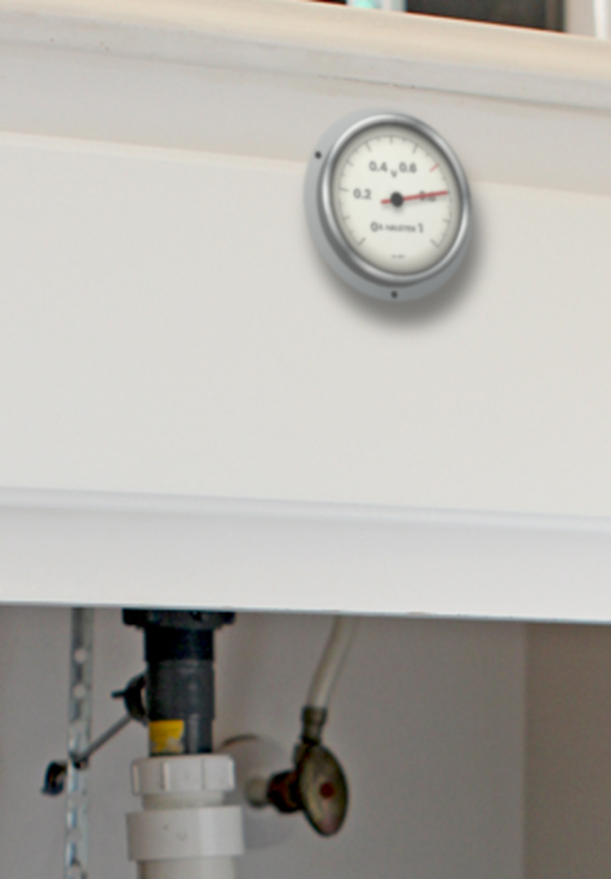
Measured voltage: 0.8 V
